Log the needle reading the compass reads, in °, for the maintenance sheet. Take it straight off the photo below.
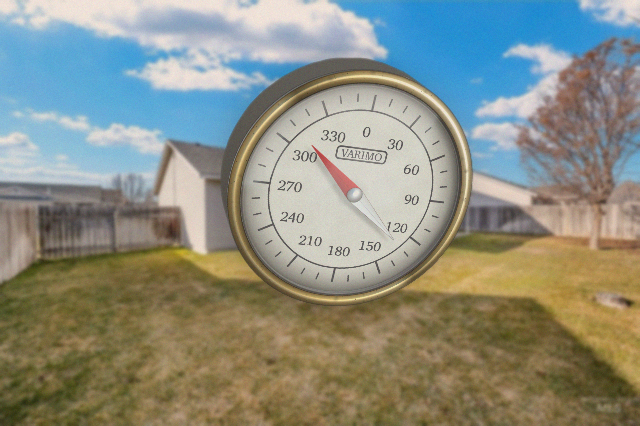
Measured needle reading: 310 °
